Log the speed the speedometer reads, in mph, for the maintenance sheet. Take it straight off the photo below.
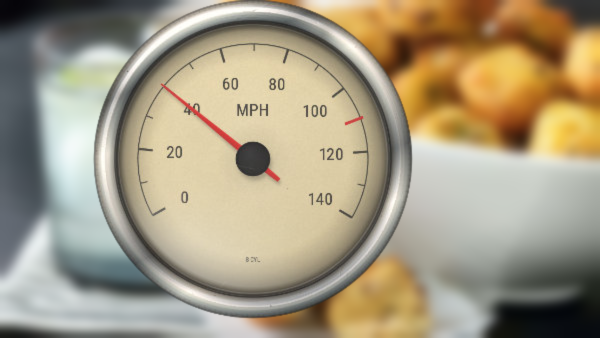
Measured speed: 40 mph
